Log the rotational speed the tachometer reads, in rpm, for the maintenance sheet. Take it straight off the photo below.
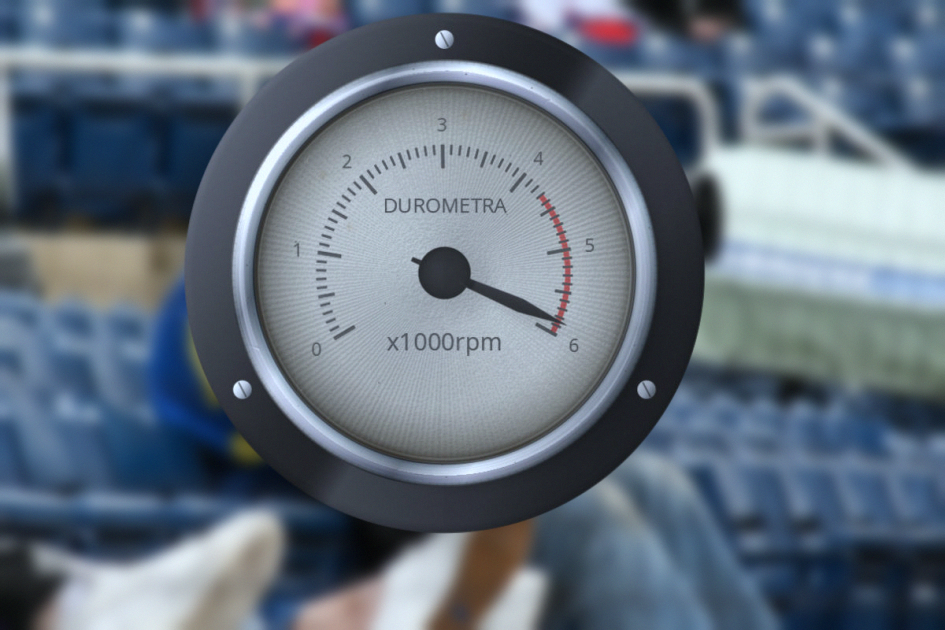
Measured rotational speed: 5850 rpm
